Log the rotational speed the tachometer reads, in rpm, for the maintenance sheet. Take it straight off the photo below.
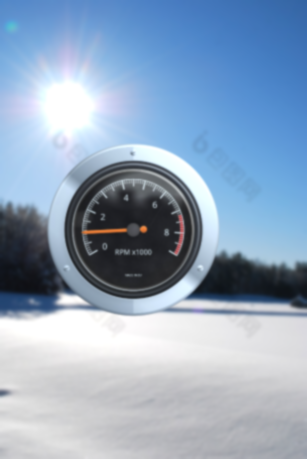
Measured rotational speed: 1000 rpm
